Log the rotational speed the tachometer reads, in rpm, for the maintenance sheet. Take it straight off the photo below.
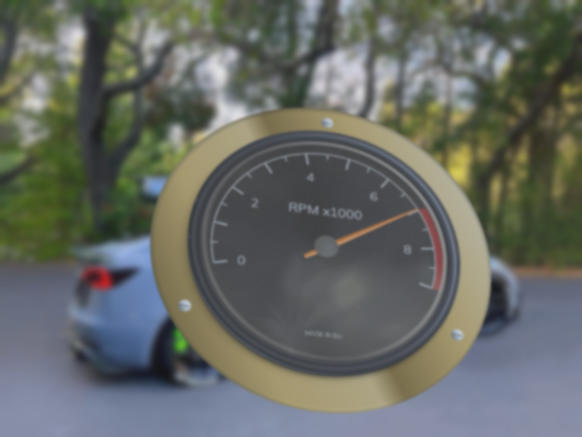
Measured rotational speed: 7000 rpm
